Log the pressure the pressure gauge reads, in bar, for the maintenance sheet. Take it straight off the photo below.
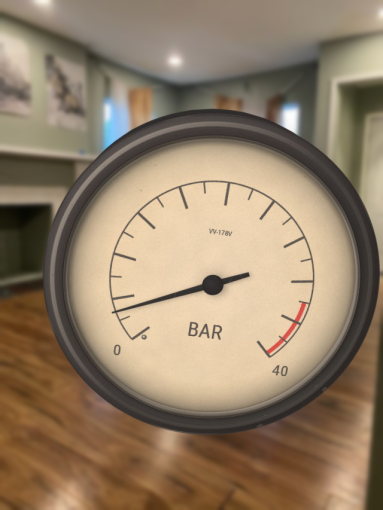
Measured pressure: 3 bar
